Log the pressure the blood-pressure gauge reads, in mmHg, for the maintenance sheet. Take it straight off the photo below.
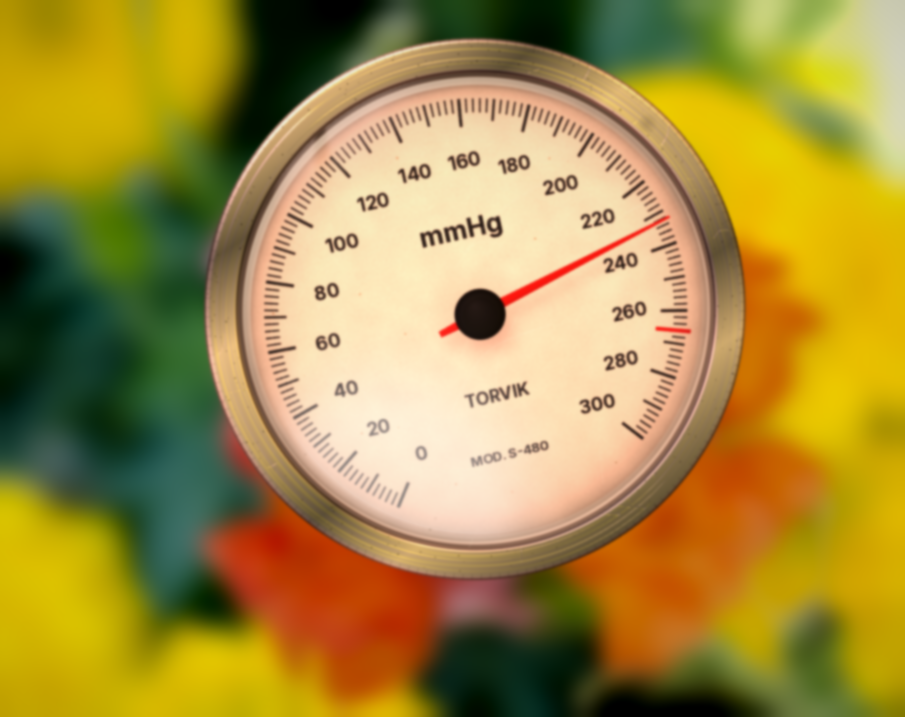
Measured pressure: 232 mmHg
